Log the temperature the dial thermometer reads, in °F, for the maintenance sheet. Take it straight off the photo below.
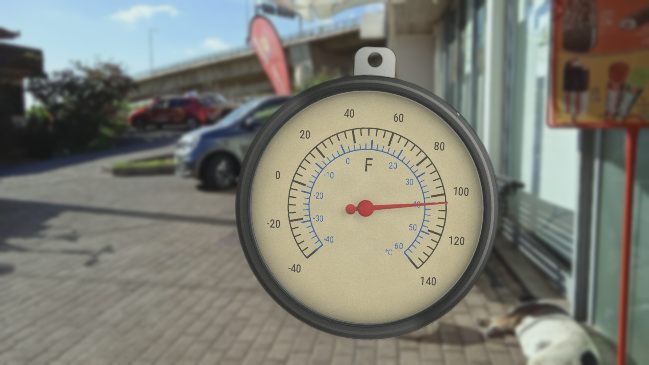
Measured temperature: 104 °F
